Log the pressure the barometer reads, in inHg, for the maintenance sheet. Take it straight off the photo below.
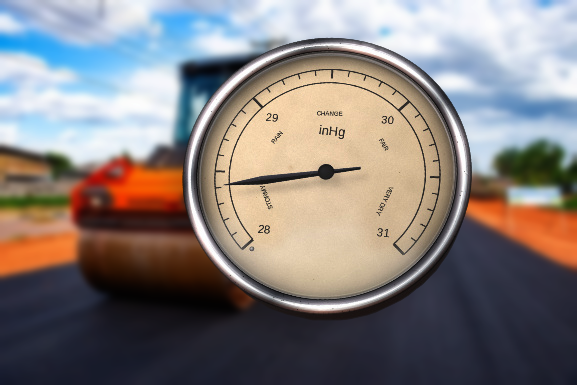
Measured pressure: 28.4 inHg
